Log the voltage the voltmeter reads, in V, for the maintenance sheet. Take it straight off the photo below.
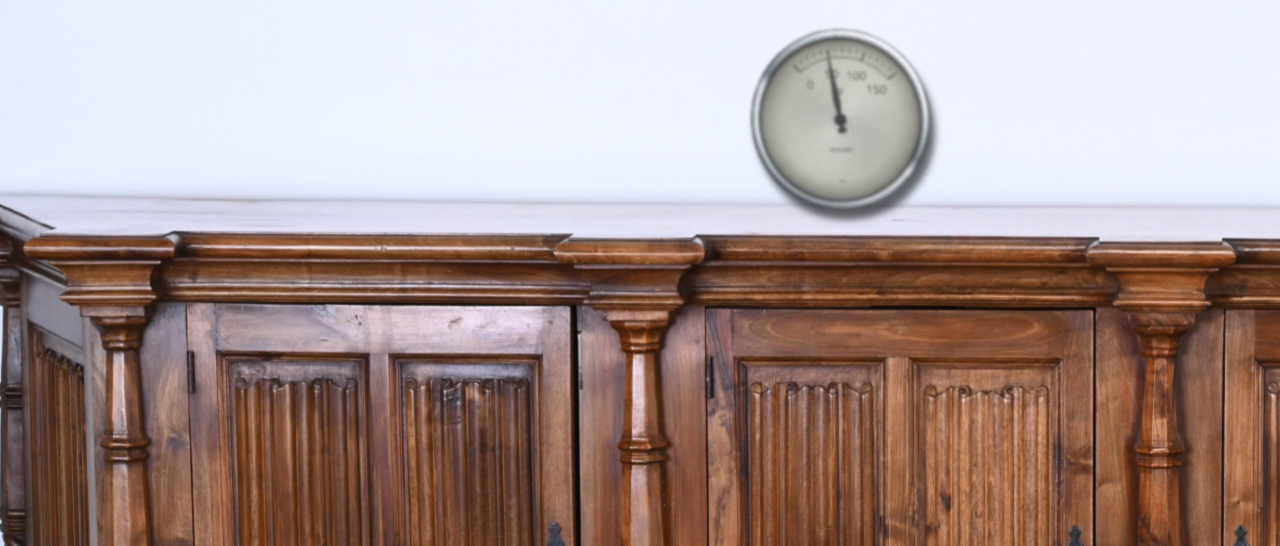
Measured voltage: 50 V
